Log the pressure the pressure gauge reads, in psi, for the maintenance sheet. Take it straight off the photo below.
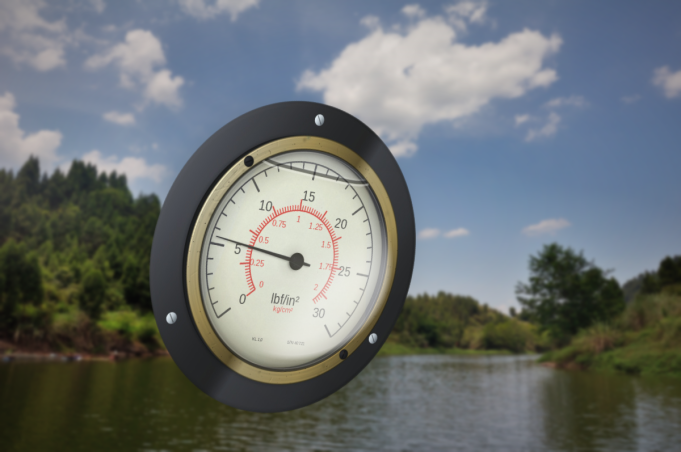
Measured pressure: 5.5 psi
